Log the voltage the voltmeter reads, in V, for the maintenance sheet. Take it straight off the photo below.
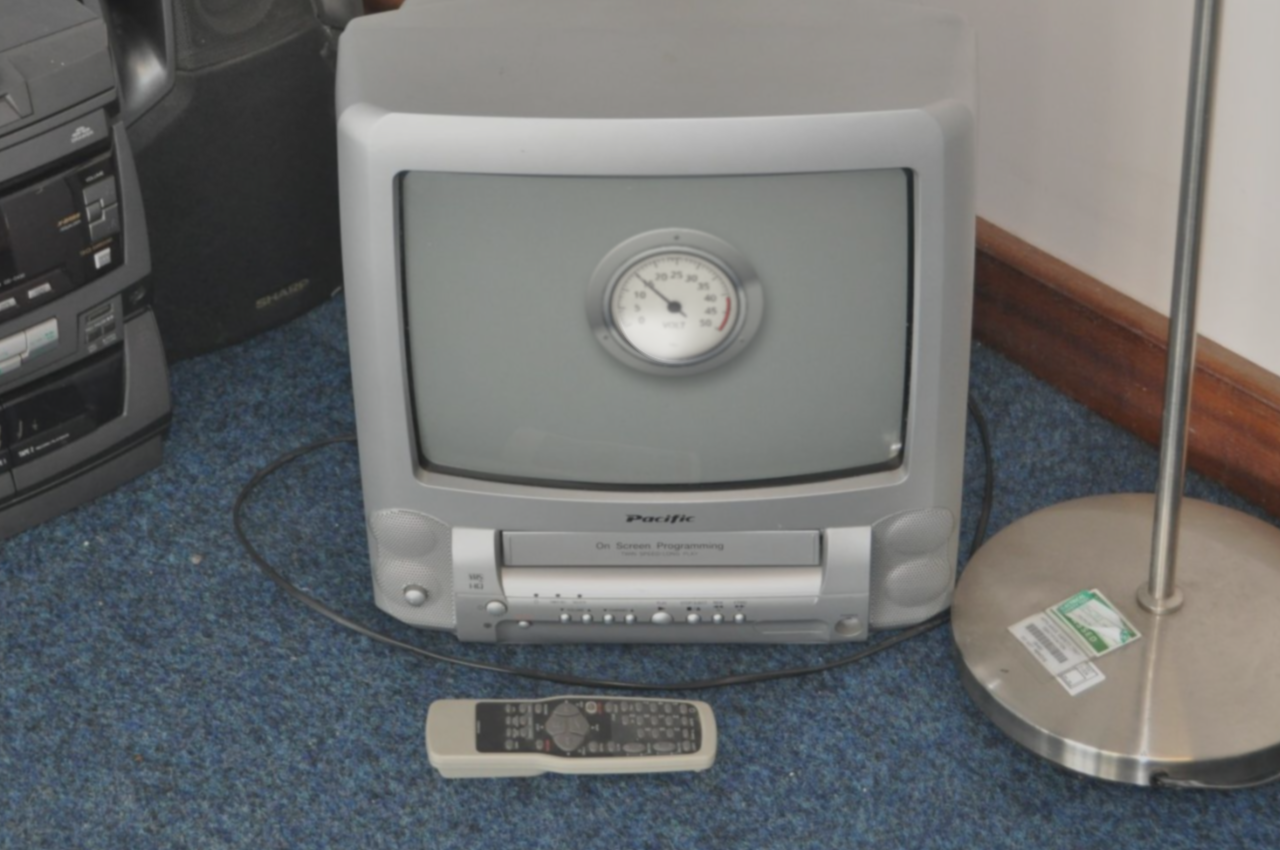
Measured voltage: 15 V
